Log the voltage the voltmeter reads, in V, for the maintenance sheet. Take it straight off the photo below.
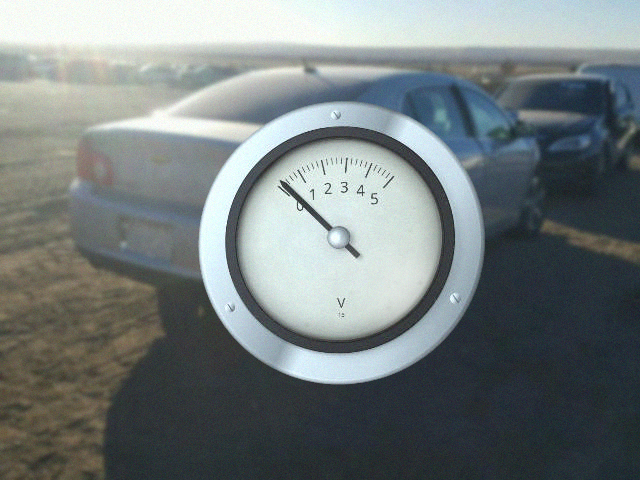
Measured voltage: 0.2 V
